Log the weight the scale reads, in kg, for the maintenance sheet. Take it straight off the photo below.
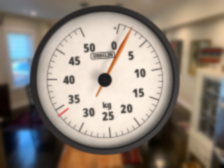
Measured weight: 2 kg
